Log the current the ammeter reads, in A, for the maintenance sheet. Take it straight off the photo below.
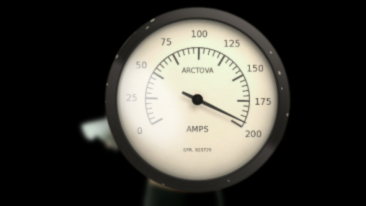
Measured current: 195 A
